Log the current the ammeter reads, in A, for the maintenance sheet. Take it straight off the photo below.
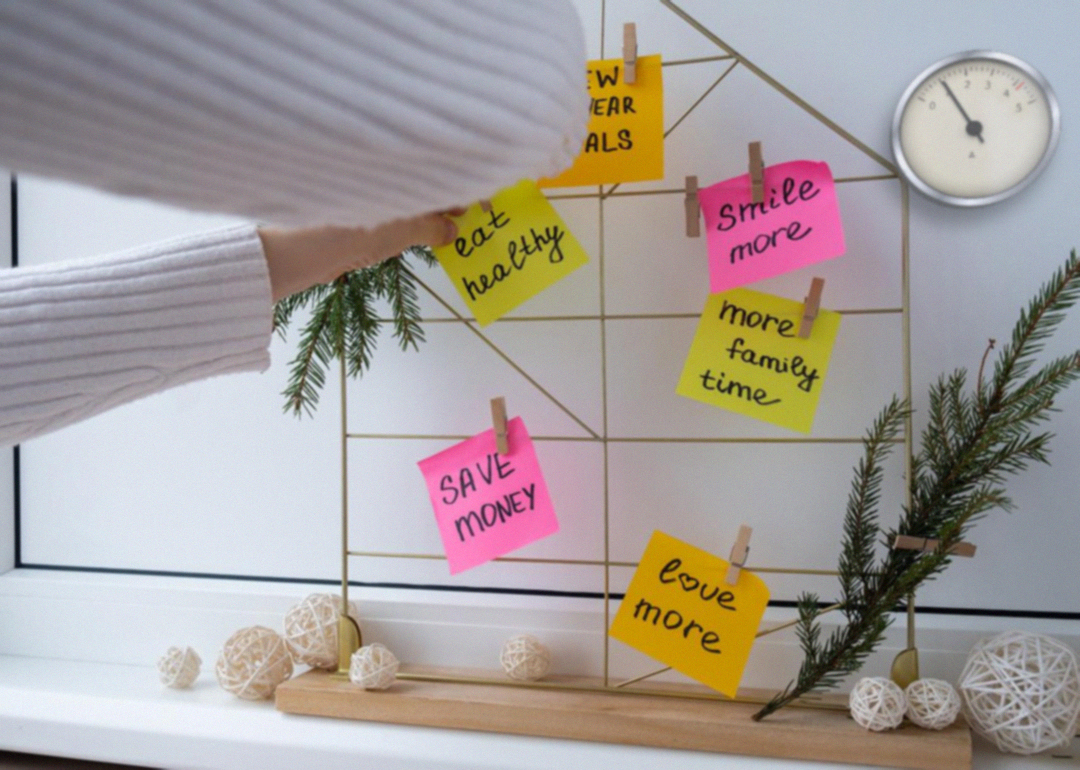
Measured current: 1 A
